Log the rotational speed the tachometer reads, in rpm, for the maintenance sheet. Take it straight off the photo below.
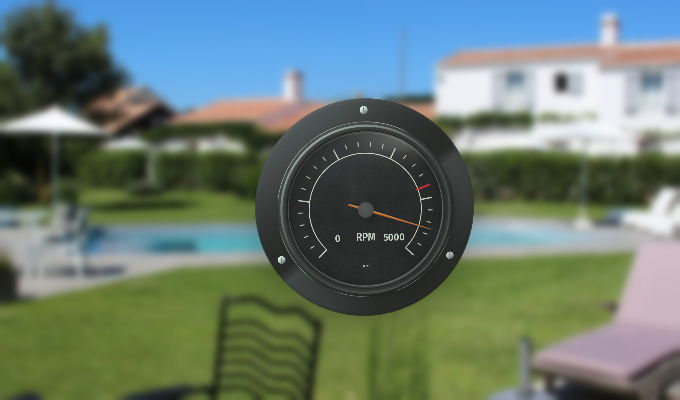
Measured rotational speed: 4500 rpm
